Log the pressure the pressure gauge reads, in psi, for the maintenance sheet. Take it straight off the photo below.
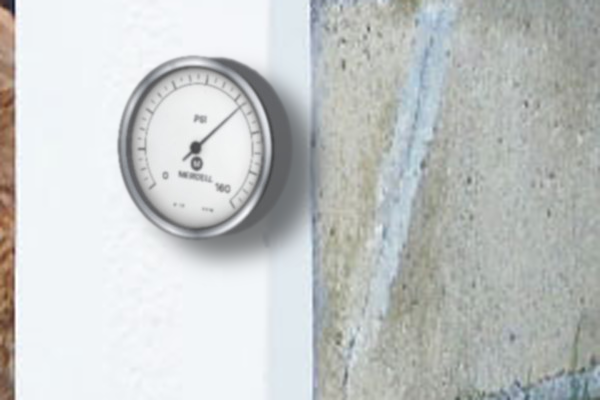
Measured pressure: 105 psi
